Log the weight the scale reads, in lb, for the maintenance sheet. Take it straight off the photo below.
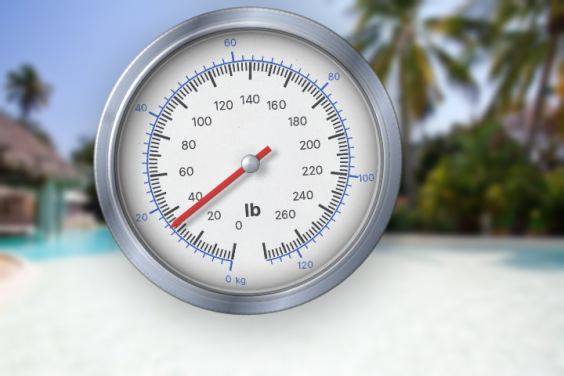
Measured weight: 34 lb
